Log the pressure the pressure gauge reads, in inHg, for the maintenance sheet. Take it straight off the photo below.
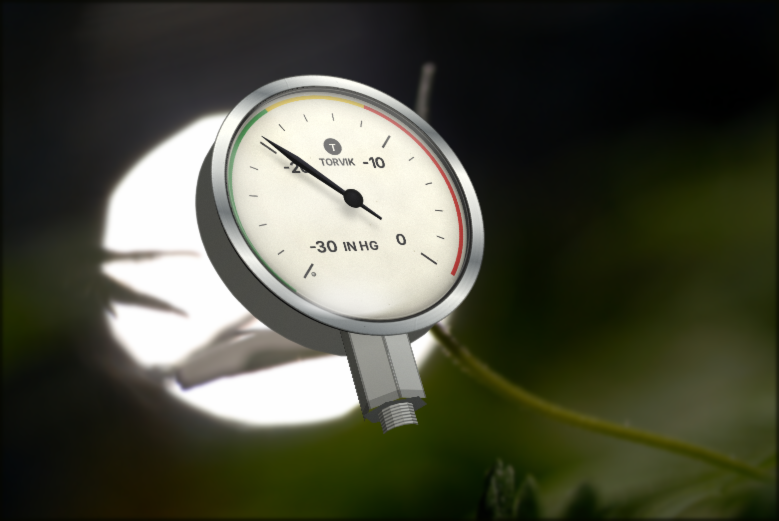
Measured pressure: -20 inHg
